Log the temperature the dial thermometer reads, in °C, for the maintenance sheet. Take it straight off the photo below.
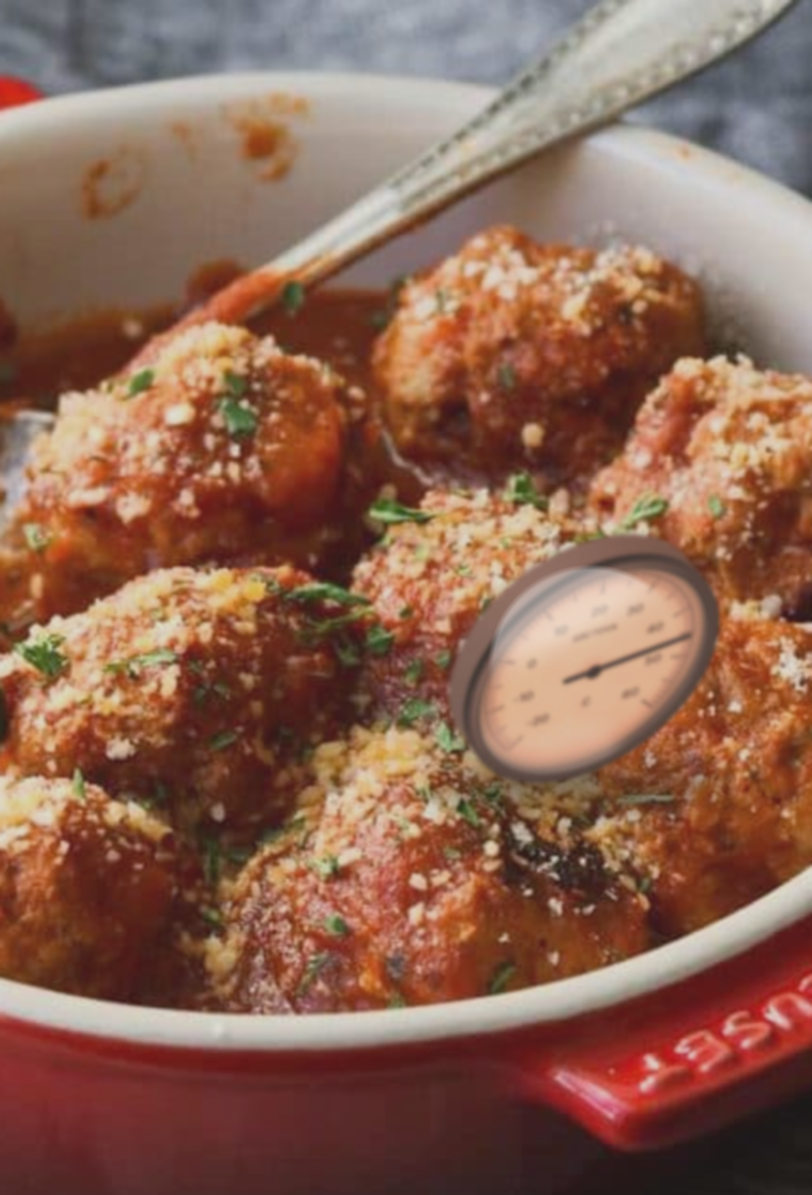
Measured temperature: 45 °C
